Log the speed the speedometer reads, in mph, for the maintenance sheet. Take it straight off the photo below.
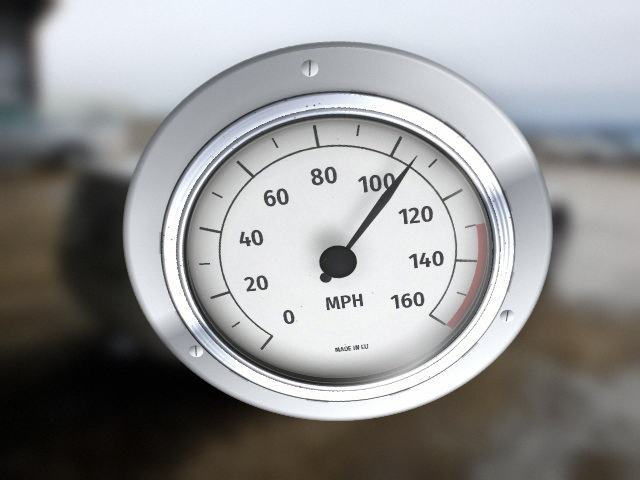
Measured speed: 105 mph
